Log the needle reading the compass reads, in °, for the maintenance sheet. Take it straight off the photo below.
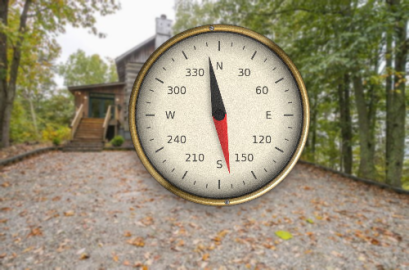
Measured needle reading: 170 °
